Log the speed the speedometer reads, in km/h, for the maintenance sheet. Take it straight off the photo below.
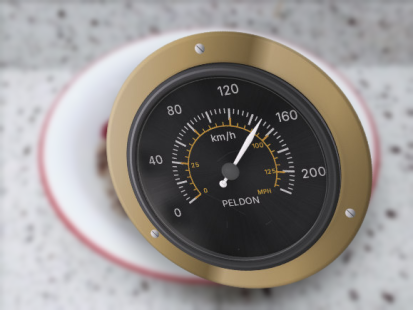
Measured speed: 148 km/h
